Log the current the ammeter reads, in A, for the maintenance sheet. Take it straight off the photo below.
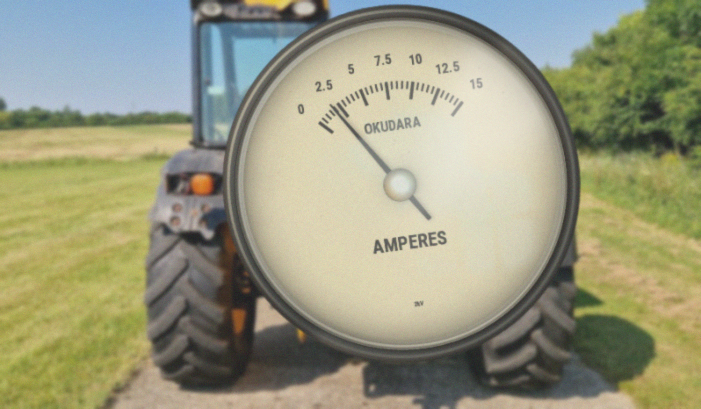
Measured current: 2 A
